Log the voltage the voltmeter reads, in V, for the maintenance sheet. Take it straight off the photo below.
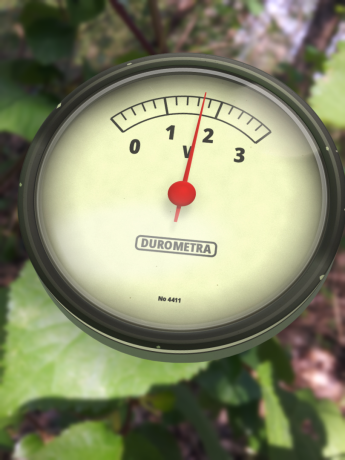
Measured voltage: 1.7 V
